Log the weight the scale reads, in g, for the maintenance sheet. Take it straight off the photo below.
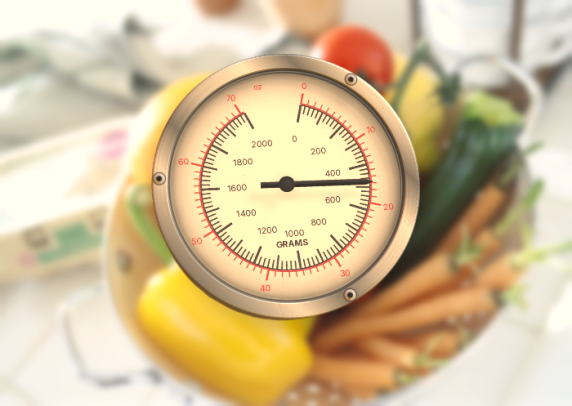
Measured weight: 480 g
